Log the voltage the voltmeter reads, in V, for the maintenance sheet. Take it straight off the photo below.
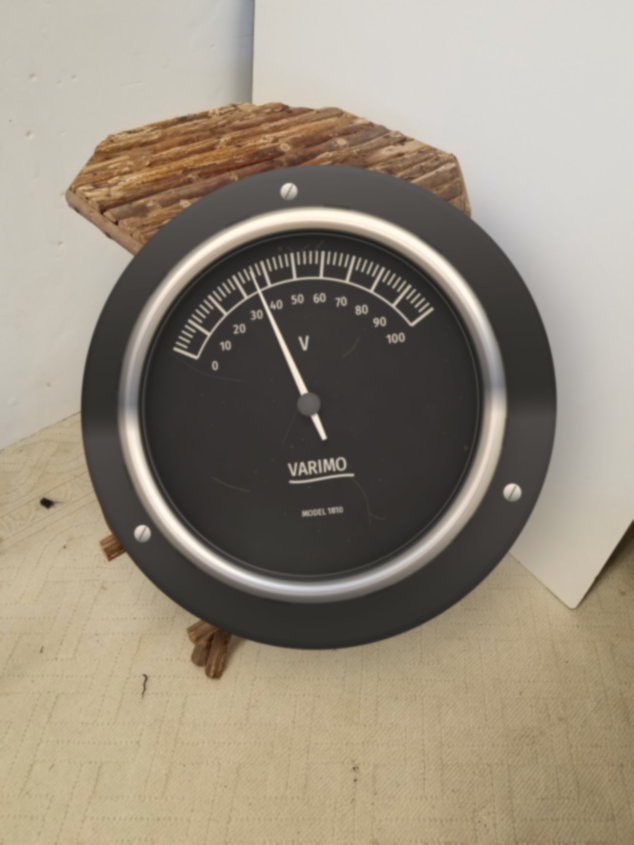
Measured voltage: 36 V
